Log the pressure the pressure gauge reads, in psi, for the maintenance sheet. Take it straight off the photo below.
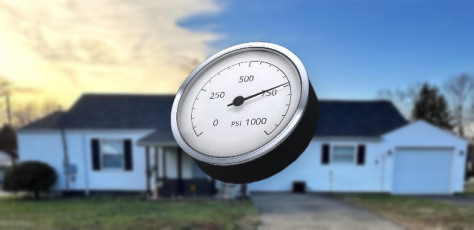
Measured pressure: 750 psi
